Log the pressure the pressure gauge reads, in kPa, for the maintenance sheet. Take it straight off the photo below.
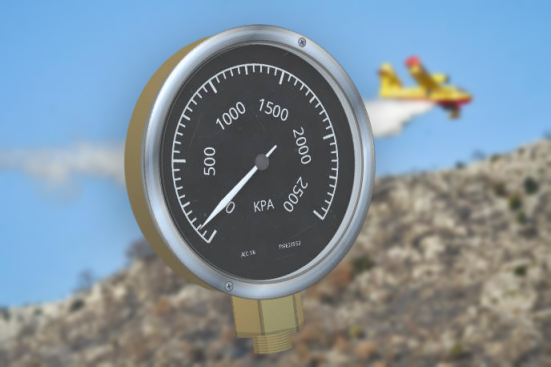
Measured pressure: 100 kPa
